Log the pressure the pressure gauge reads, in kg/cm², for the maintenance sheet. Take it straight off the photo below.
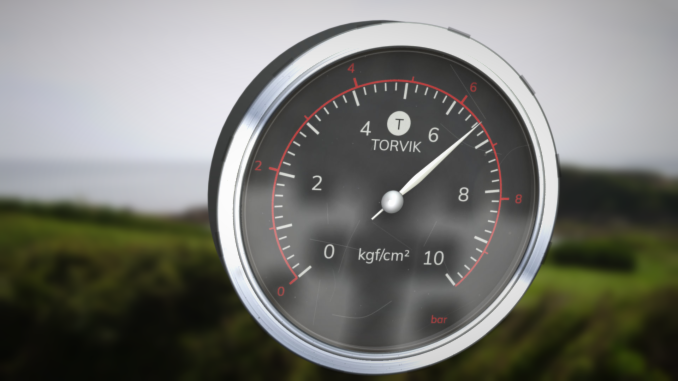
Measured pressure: 6.6 kg/cm²
